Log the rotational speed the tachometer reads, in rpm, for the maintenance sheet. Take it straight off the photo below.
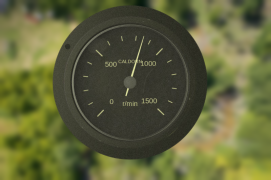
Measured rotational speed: 850 rpm
